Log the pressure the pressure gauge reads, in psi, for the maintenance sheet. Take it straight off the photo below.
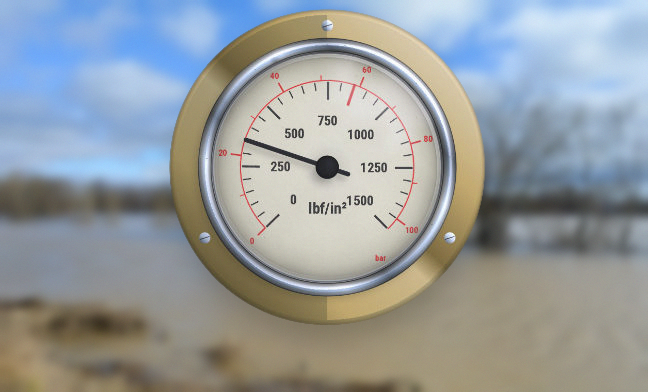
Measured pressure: 350 psi
